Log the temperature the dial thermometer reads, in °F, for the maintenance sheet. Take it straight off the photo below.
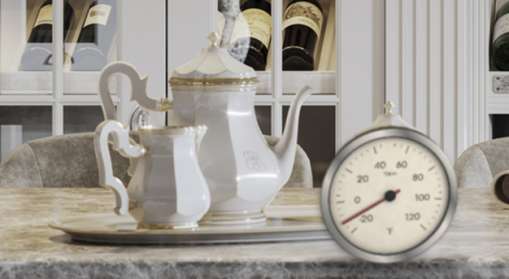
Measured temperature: -12 °F
